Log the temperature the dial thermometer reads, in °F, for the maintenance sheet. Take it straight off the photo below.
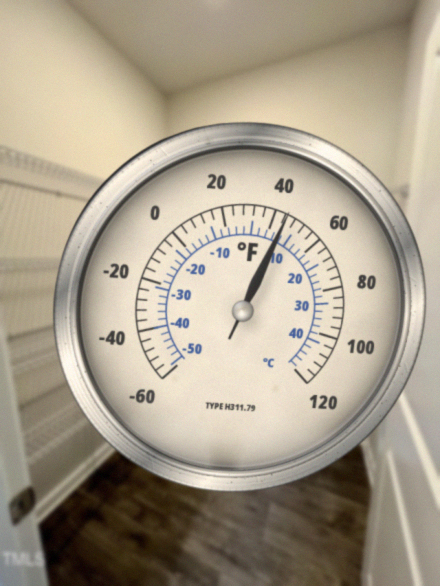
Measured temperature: 44 °F
